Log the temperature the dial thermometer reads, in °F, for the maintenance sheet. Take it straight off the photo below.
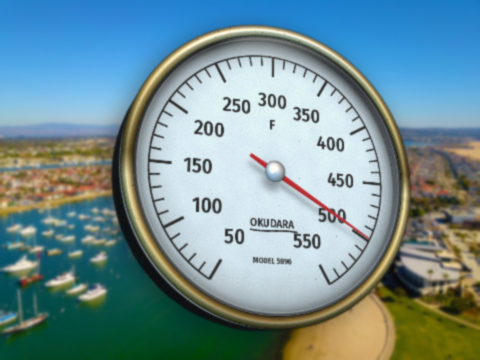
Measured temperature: 500 °F
